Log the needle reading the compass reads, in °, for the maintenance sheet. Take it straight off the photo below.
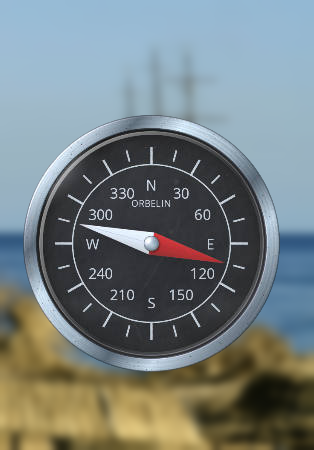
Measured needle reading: 105 °
